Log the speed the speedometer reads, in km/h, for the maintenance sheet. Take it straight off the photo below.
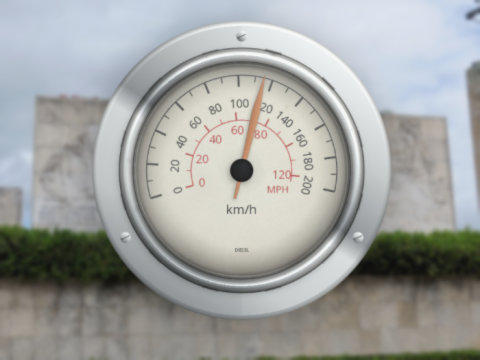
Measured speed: 115 km/h
